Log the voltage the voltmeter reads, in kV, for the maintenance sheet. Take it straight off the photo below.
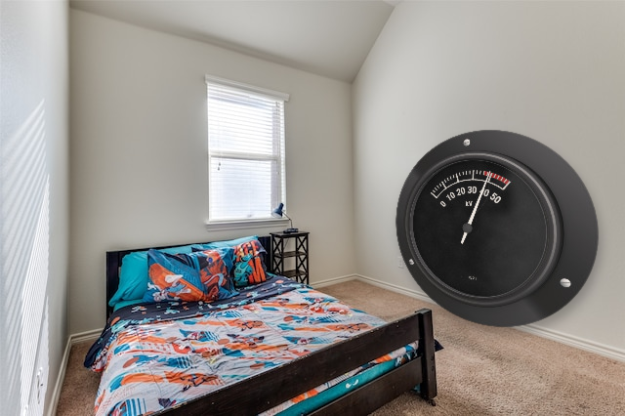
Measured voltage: 40 kV
